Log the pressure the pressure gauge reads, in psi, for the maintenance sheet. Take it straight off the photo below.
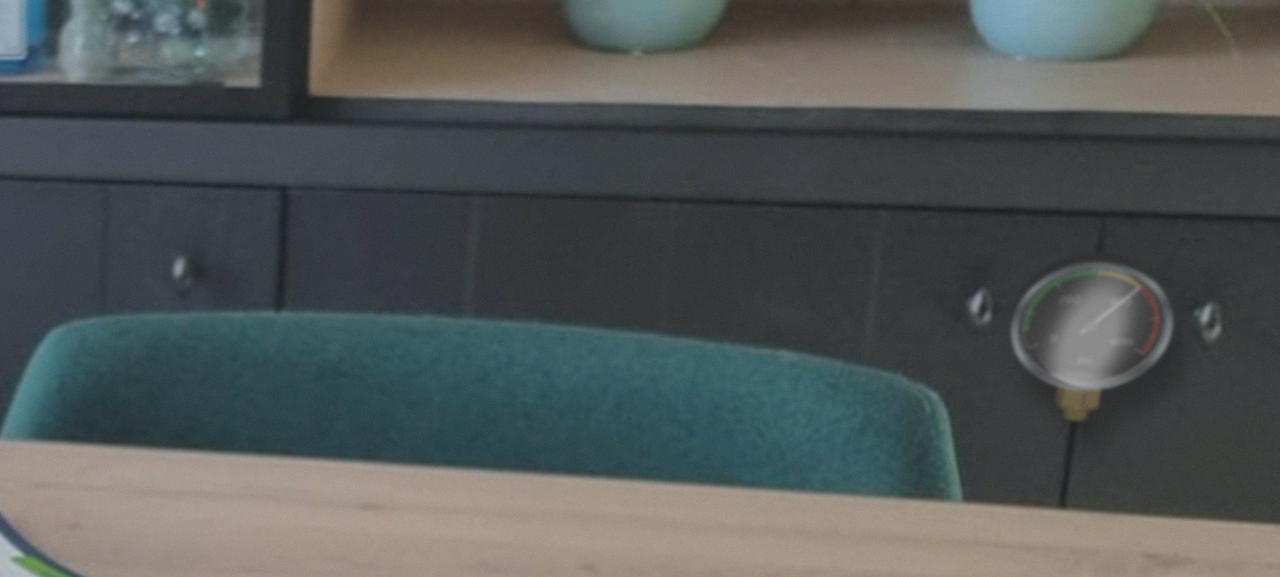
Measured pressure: 400 psi
